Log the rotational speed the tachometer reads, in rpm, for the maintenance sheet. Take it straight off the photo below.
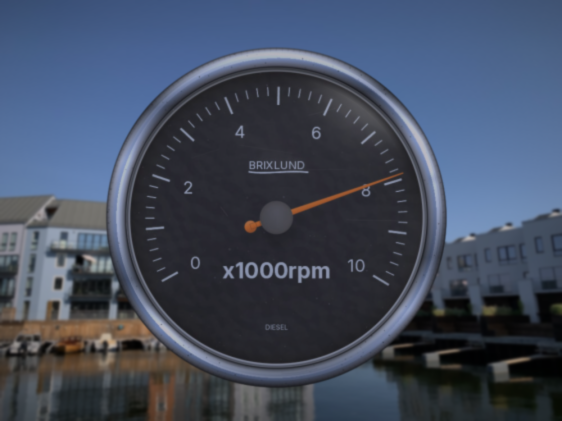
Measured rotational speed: 7900 rpm
